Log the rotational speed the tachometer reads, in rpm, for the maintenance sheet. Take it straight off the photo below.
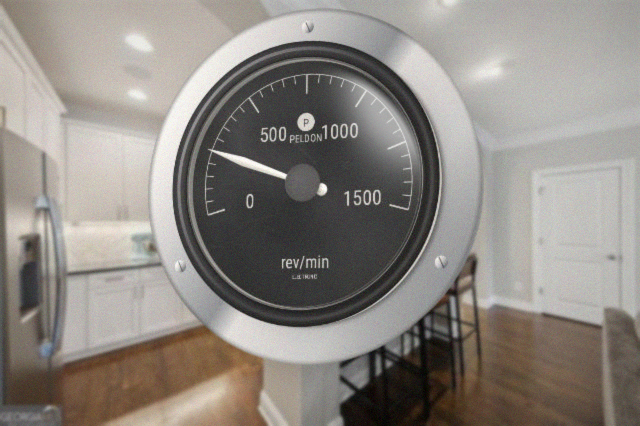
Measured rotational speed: 250 rpm
